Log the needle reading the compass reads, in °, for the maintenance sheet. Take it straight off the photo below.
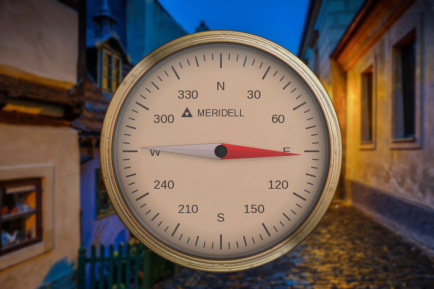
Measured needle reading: 92.5 °
